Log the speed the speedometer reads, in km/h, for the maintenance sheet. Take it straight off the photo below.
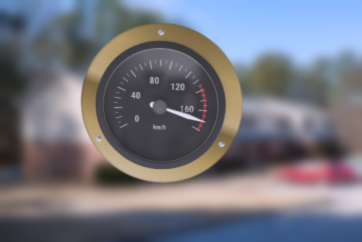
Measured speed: 170 km/h
